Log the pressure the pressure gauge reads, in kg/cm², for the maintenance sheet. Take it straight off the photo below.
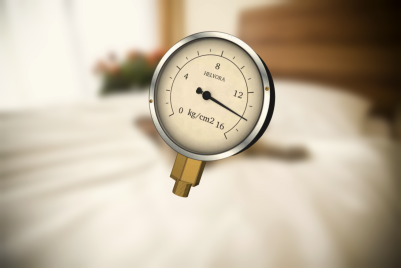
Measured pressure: 14 kg/cm²
